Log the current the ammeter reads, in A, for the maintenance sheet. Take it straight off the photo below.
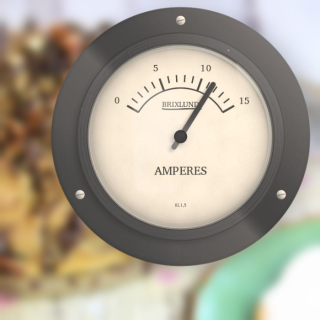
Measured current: 11.5 A
